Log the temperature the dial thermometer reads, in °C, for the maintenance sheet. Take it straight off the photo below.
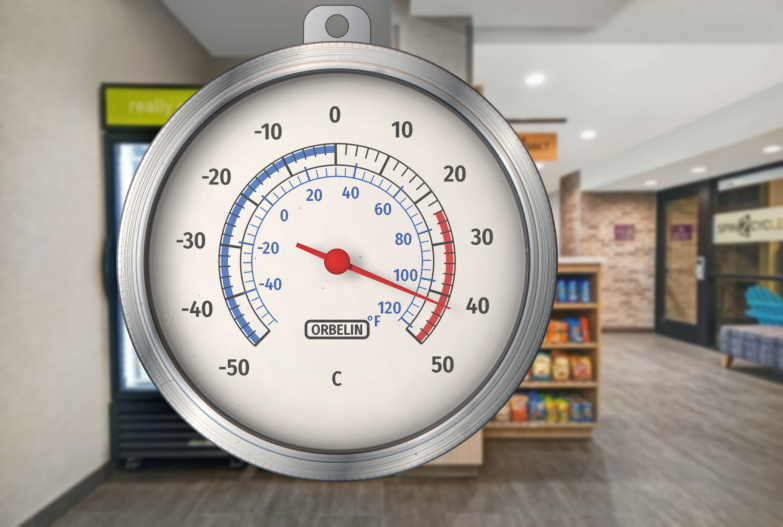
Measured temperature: 42 °C
